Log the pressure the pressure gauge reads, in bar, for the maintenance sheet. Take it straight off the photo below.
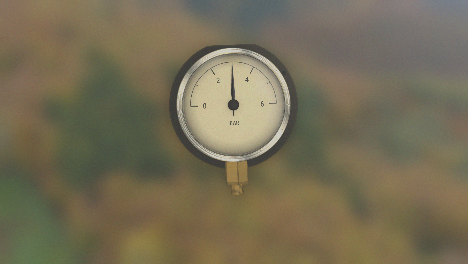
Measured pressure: 3 bar
